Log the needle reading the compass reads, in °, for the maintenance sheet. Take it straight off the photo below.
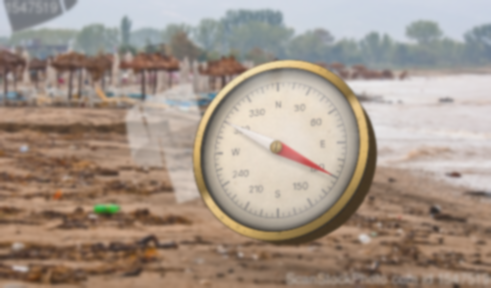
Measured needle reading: 120 °
